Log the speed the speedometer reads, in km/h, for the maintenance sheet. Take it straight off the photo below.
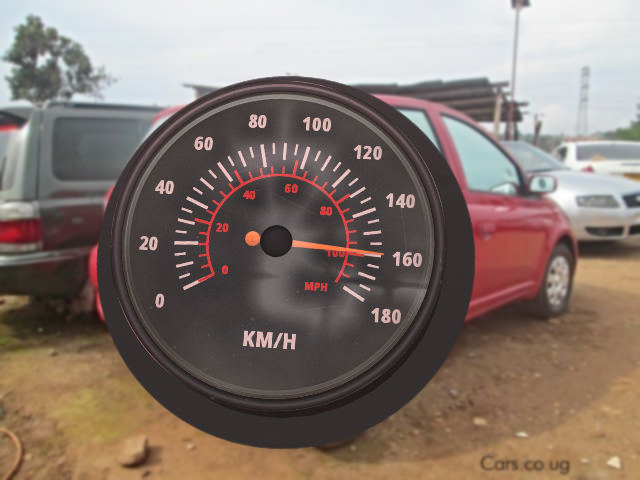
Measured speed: 160 km/h
